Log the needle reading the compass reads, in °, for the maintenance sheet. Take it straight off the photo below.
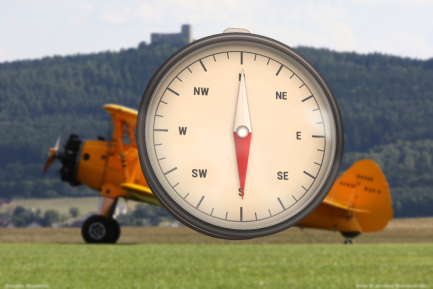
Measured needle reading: 180 °
